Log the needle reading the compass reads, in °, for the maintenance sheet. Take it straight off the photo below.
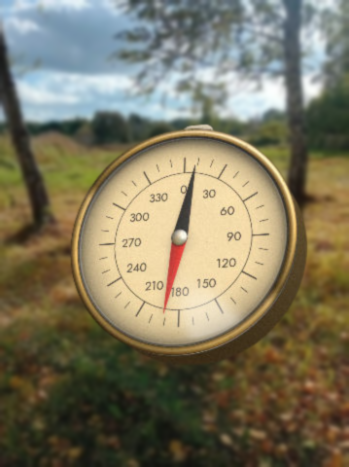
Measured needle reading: 190 °
